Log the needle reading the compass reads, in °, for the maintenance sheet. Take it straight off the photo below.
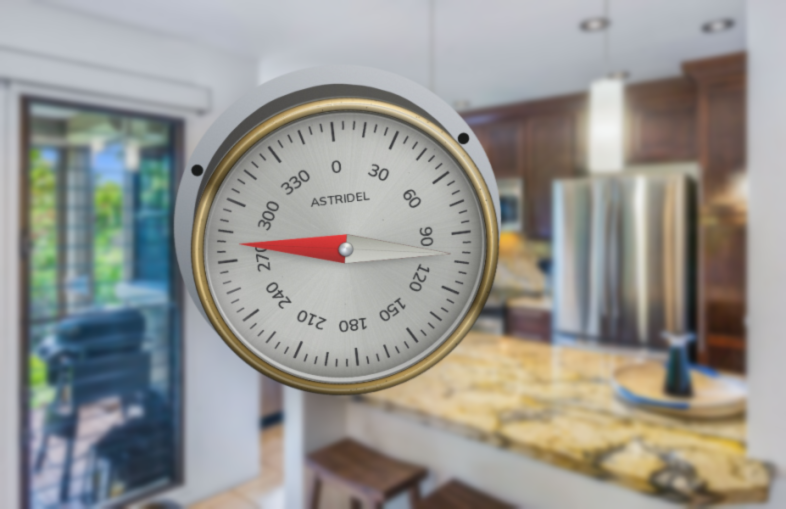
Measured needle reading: 280 °
